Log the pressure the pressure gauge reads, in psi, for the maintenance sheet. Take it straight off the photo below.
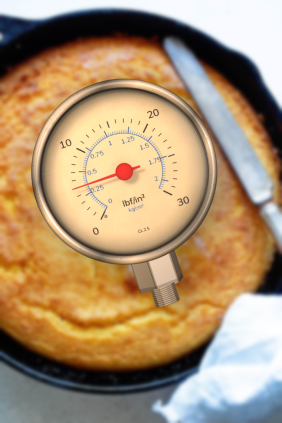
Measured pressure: 5 psi
